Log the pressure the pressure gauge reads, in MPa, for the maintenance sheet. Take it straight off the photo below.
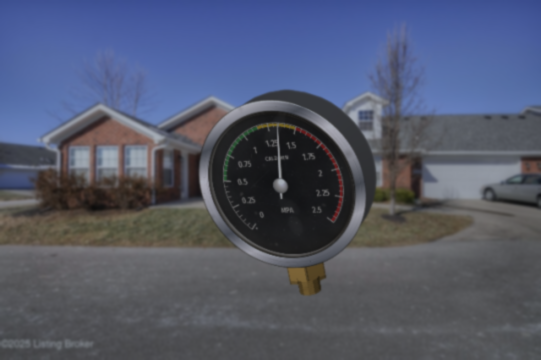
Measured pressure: 1.35 MPa
